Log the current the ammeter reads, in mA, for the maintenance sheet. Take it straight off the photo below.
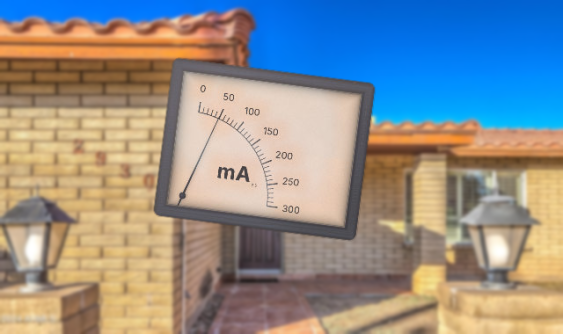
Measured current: 50 mA
